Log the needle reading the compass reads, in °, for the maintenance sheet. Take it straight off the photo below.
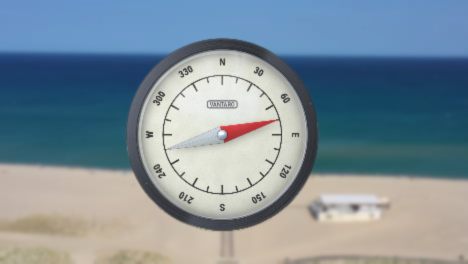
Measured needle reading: 75 °
